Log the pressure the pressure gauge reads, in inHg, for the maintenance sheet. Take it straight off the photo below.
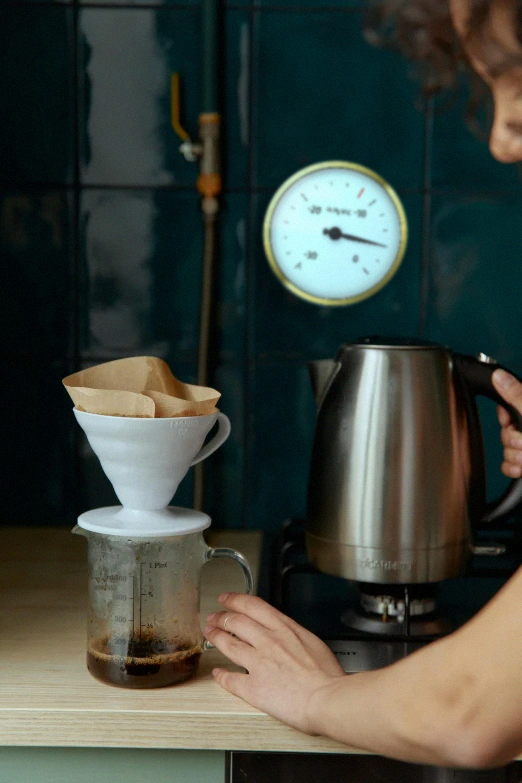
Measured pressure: -4 inHg
